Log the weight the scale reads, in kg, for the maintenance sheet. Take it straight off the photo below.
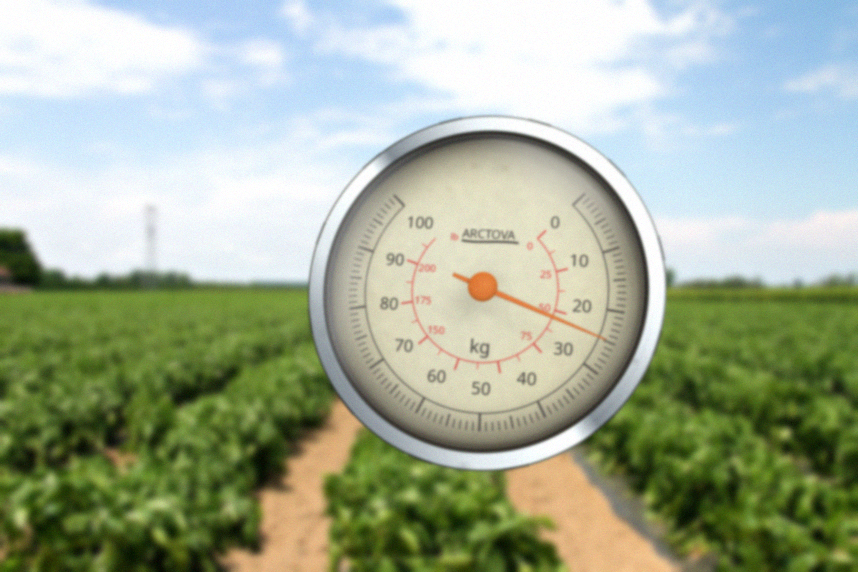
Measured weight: 25 kg
